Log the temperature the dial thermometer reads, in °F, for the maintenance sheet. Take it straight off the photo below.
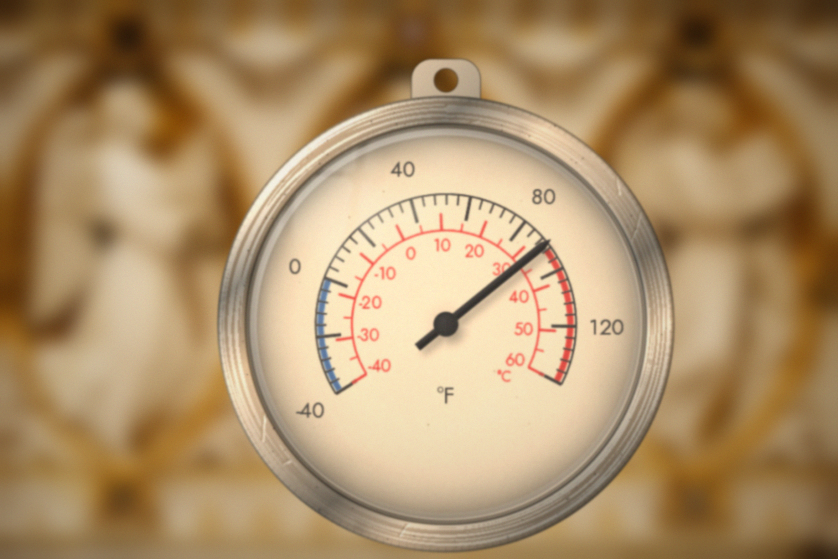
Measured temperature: 90 °F
